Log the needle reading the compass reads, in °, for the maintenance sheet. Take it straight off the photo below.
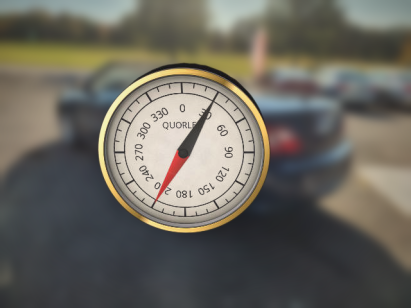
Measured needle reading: 210 °
